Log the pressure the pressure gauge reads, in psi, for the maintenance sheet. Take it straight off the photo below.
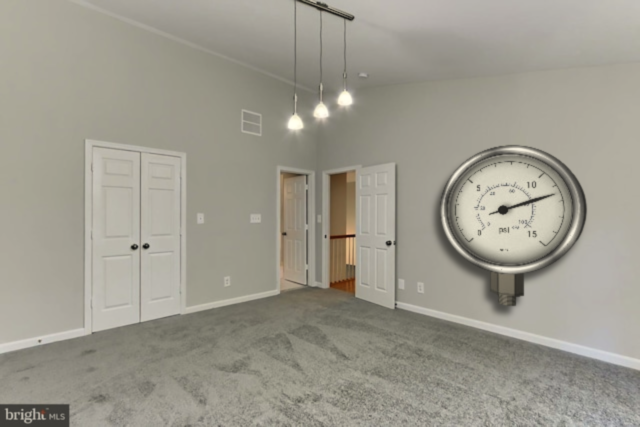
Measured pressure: 11.5 psi
